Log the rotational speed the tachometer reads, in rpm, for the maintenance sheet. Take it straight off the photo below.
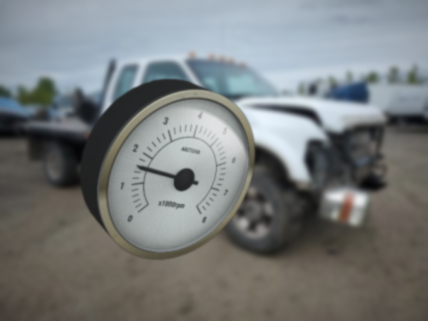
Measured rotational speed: 1600 rpm
